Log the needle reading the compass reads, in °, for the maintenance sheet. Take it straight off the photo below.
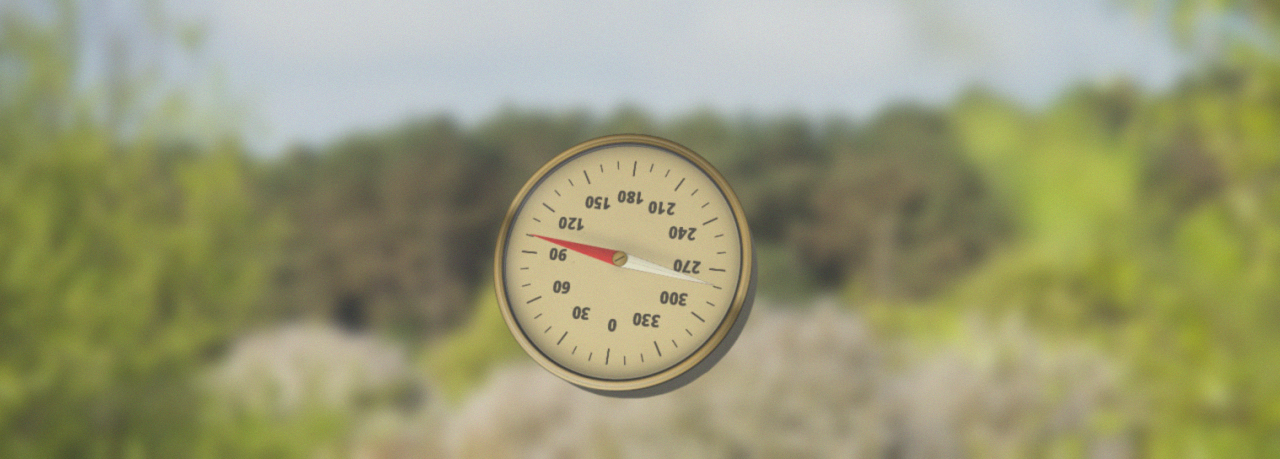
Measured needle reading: 100 °
